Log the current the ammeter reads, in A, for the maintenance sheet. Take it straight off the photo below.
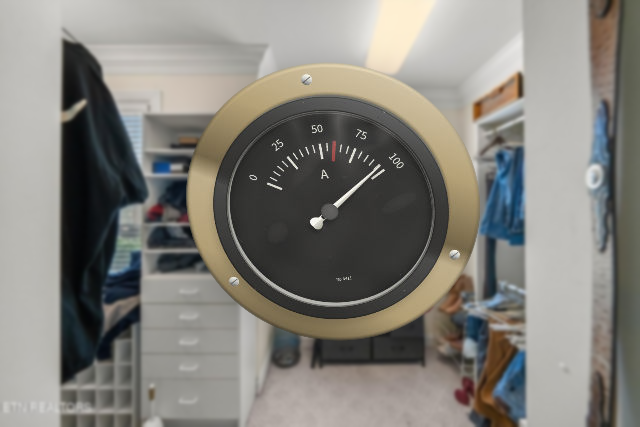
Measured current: 95 A
